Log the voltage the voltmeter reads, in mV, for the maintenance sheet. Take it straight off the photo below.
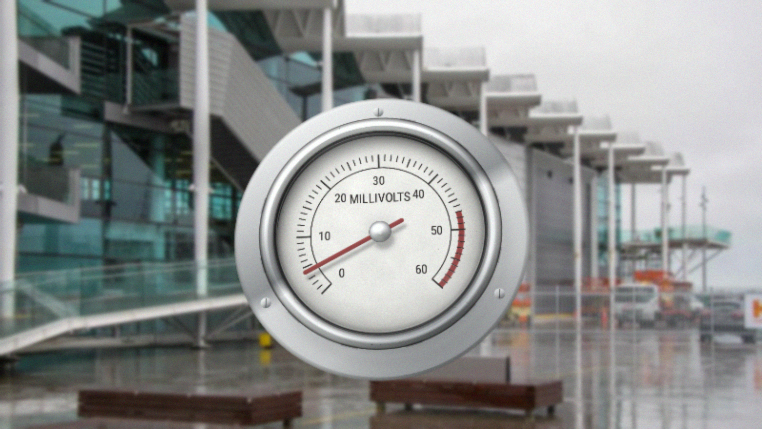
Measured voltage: 4 mV
